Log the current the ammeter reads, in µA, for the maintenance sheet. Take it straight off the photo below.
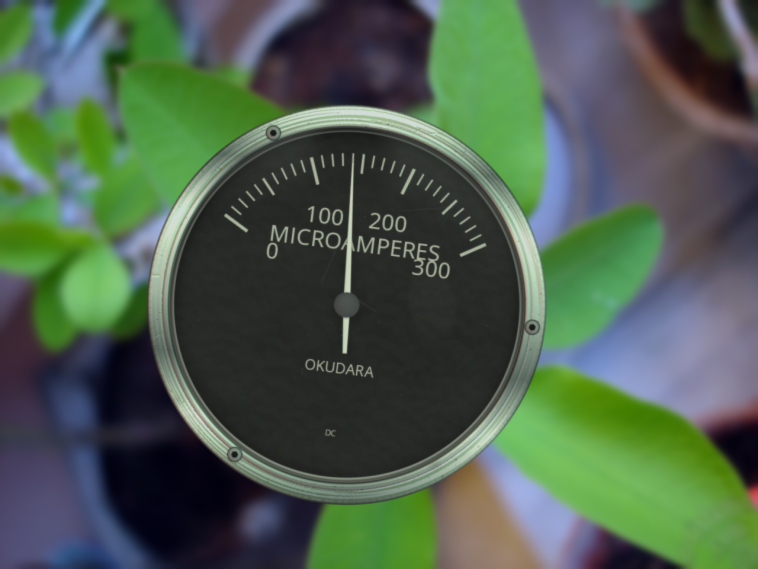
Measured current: 140 µA
